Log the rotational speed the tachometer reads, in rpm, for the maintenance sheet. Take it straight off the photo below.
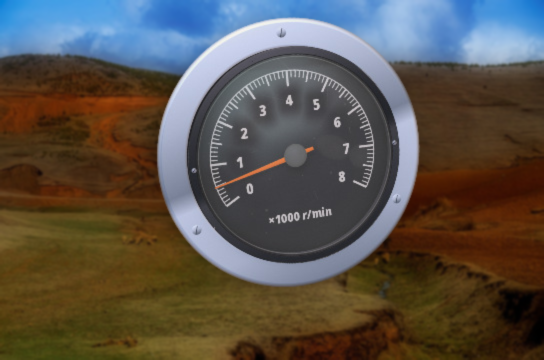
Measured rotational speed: 500 rpm
